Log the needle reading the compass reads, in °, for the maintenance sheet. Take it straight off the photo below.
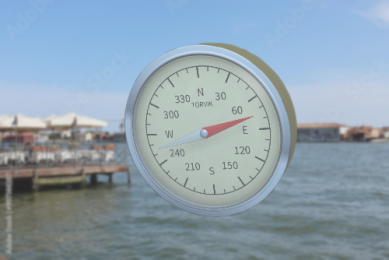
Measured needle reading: 75 °
